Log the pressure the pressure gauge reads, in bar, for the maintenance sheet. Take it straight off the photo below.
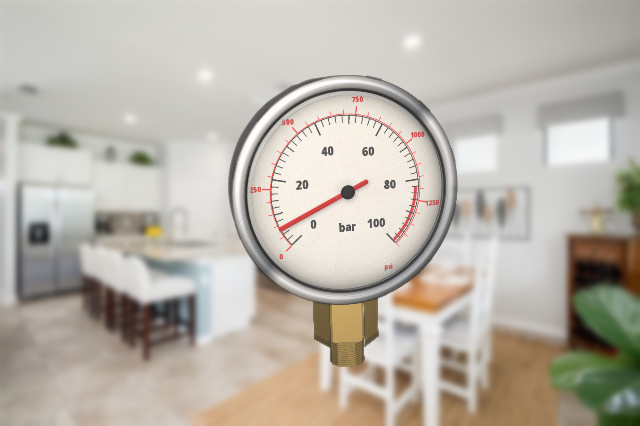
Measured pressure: 6 bar
